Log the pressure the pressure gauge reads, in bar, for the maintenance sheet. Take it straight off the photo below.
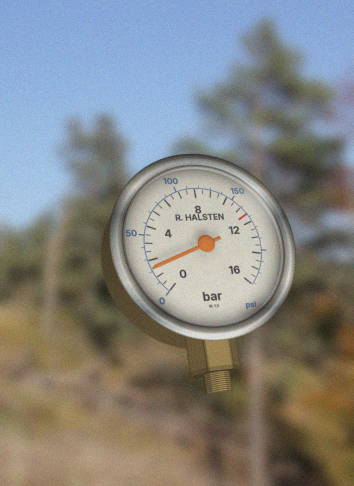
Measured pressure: 1.5 bar
